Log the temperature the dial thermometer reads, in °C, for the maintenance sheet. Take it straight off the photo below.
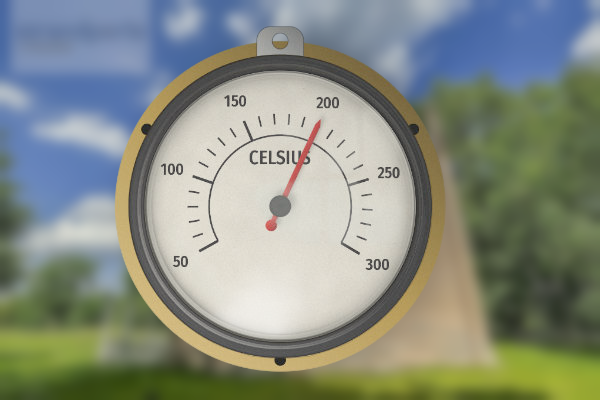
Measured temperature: 200 °C
